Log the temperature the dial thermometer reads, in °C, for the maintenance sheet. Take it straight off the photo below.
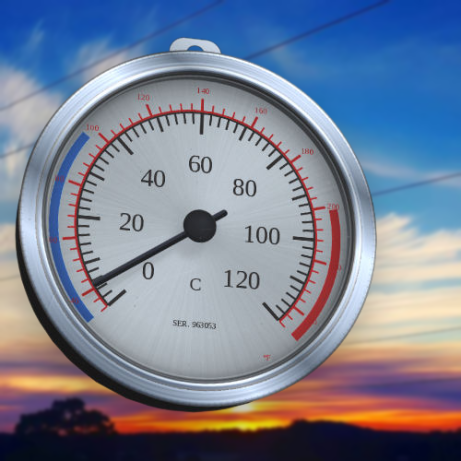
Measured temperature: 5 °C
